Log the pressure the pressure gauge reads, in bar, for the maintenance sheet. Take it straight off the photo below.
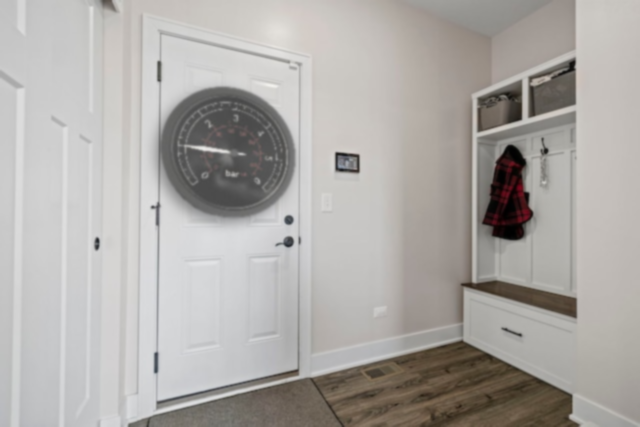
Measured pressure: 1 bar
